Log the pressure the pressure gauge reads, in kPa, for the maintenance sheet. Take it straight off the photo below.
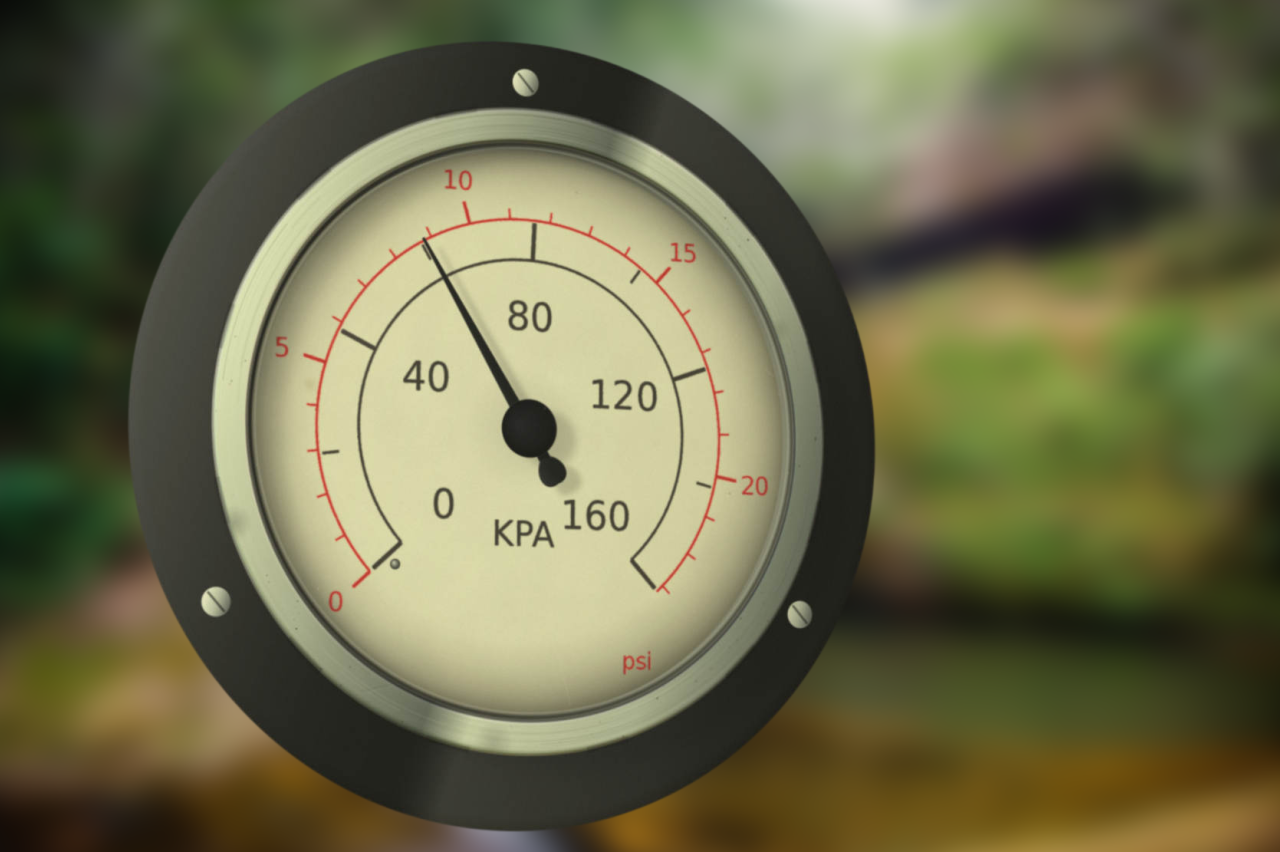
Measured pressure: 60 kPa
